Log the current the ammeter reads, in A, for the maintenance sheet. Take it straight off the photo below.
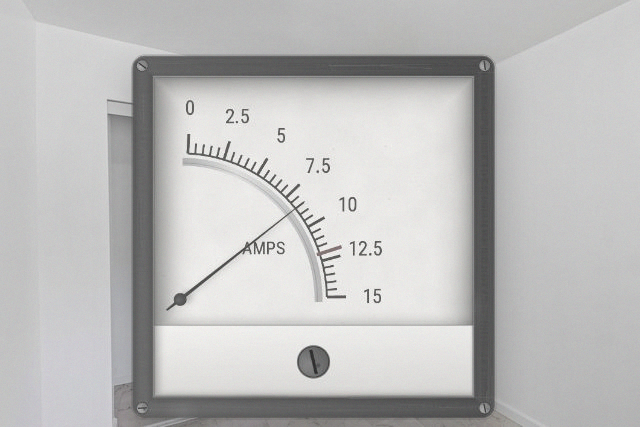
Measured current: 8.5 A
